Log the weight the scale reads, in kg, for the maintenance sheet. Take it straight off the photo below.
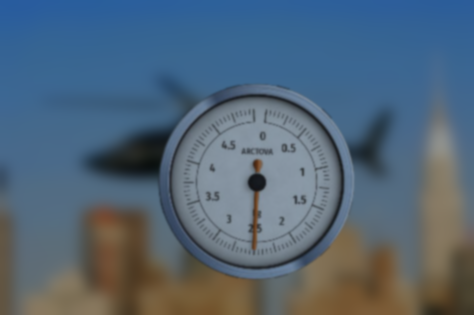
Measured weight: 2.5 kg
